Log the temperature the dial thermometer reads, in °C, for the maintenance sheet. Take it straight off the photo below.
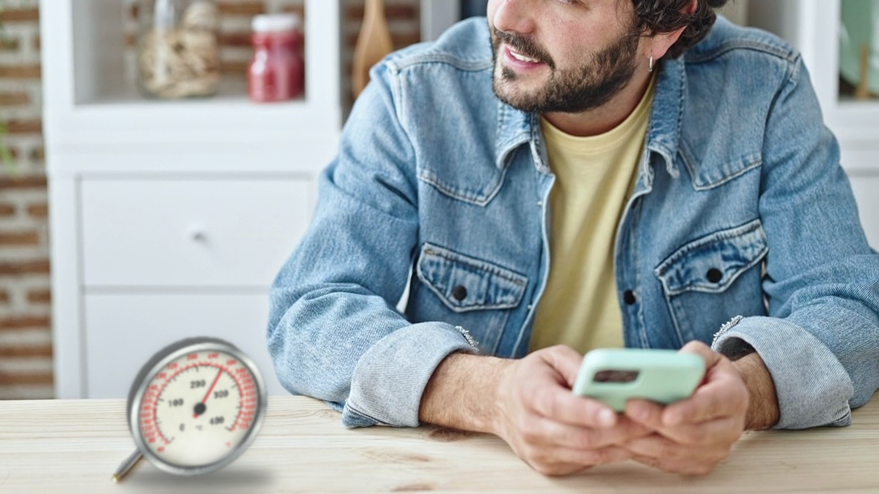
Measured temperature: 250 °C
